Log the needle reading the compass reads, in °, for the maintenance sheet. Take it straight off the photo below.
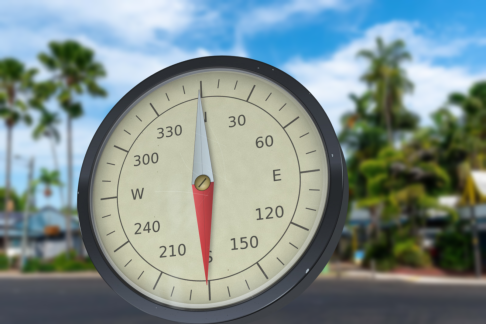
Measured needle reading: 180 °
